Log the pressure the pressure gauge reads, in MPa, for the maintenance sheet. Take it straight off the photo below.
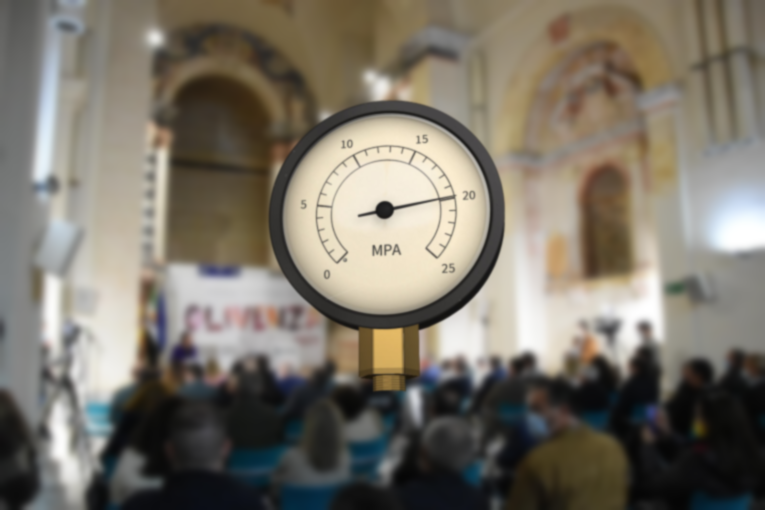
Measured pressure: 20 MPa
